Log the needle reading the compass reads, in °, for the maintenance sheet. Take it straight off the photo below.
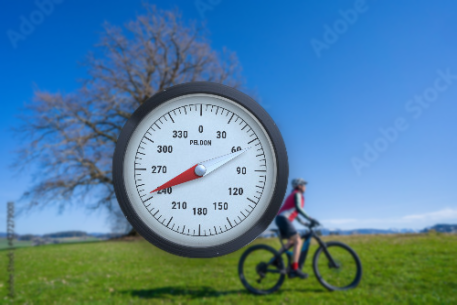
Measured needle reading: 245 °
